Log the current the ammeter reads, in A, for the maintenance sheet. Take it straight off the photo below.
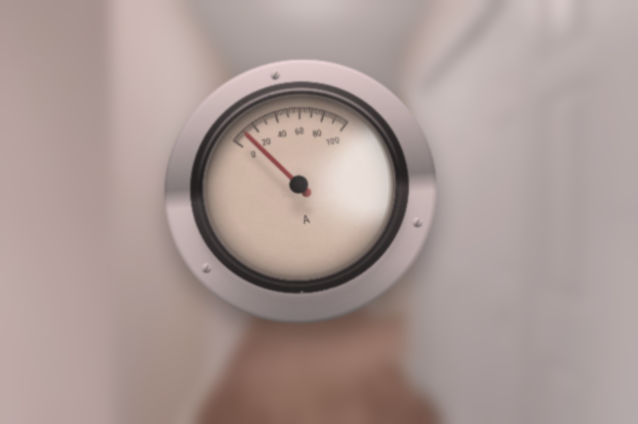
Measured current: 10 A
